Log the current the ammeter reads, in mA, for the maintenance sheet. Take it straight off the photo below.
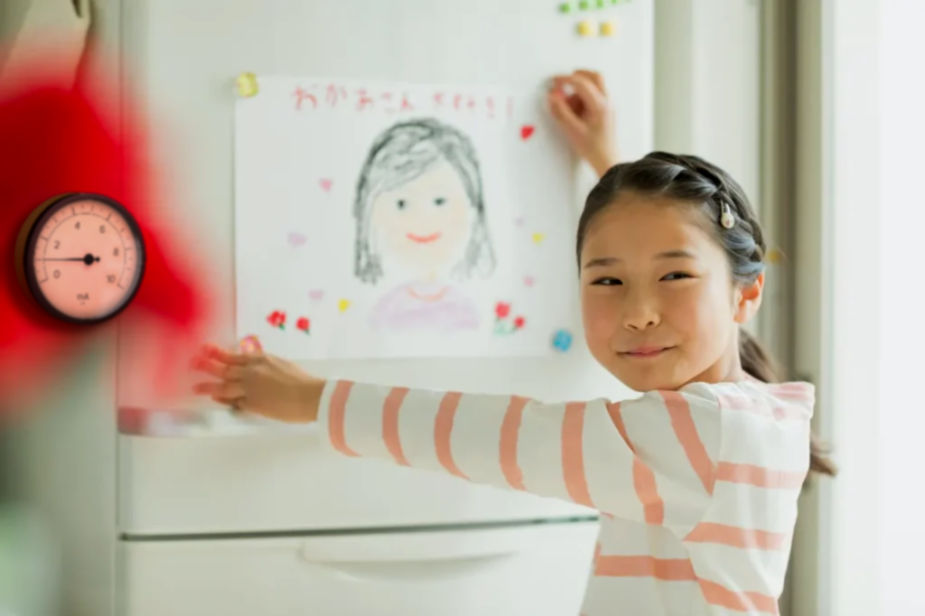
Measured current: 1 mA
